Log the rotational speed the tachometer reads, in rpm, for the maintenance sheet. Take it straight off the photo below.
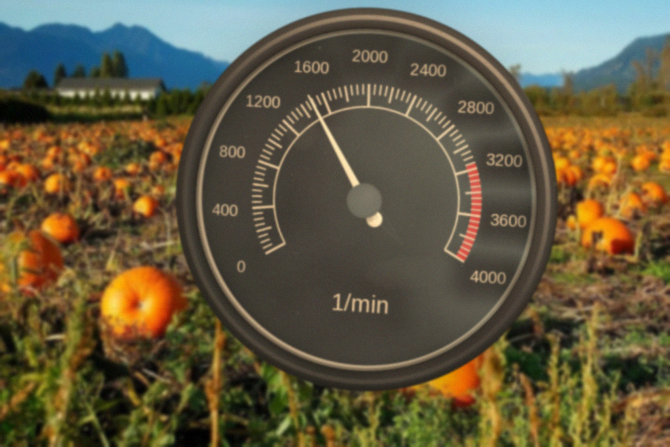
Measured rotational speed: 1500 rpm
